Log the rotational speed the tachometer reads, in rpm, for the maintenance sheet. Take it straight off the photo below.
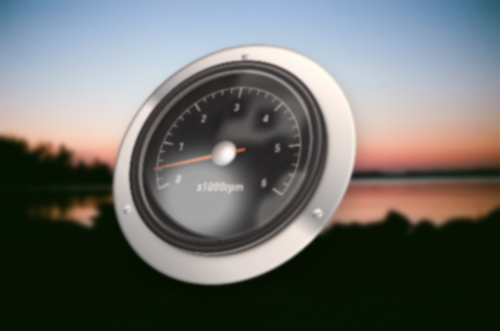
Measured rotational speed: 400 rpm
